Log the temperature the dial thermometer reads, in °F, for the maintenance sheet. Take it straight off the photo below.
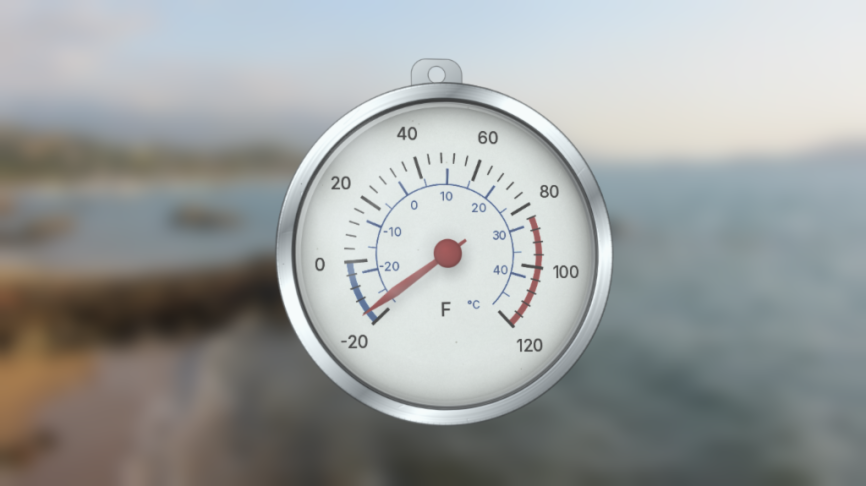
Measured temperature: -16 °F
